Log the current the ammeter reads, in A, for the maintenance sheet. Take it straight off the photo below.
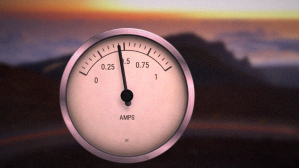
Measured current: 0.45 A
